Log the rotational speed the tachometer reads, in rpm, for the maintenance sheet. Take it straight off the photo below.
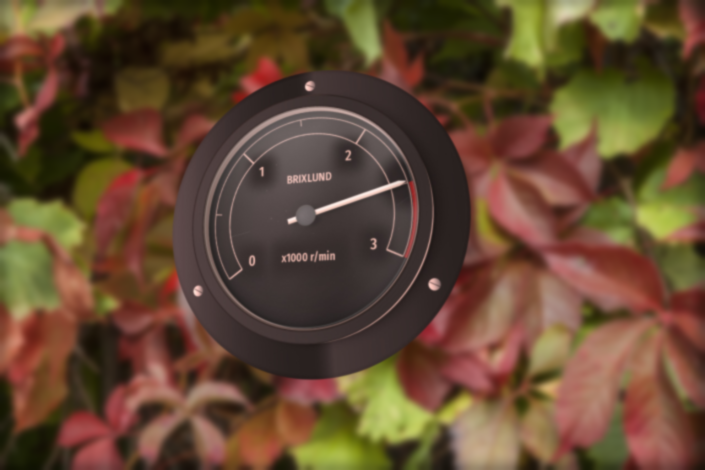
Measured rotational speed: 2500 rpm
